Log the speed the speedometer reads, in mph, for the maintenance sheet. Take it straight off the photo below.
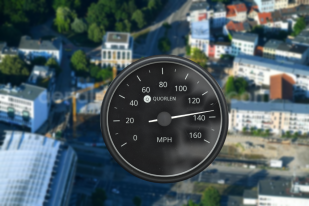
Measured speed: 135 mph
